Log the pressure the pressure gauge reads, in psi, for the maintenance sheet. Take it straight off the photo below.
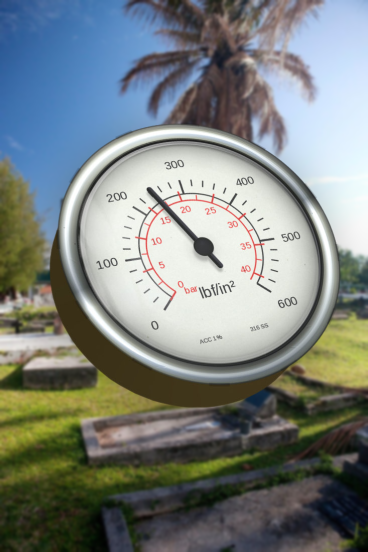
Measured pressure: 240 psi
